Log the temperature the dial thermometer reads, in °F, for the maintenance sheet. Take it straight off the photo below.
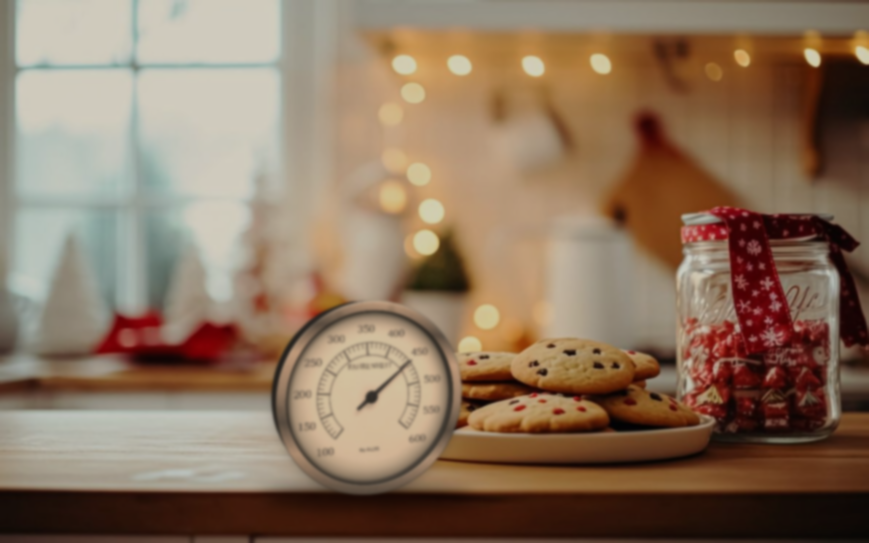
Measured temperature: 450 °F
